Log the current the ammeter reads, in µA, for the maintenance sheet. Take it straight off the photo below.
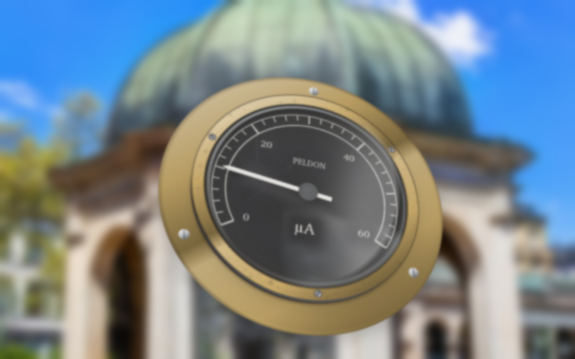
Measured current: 10 µA
